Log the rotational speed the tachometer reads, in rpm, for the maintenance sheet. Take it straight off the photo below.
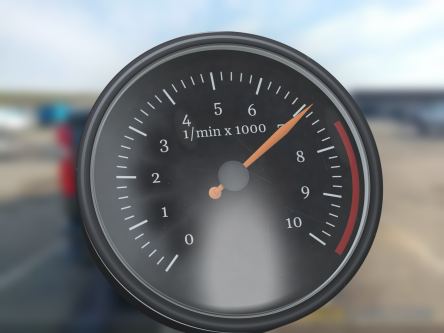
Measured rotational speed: 7100 rpm
